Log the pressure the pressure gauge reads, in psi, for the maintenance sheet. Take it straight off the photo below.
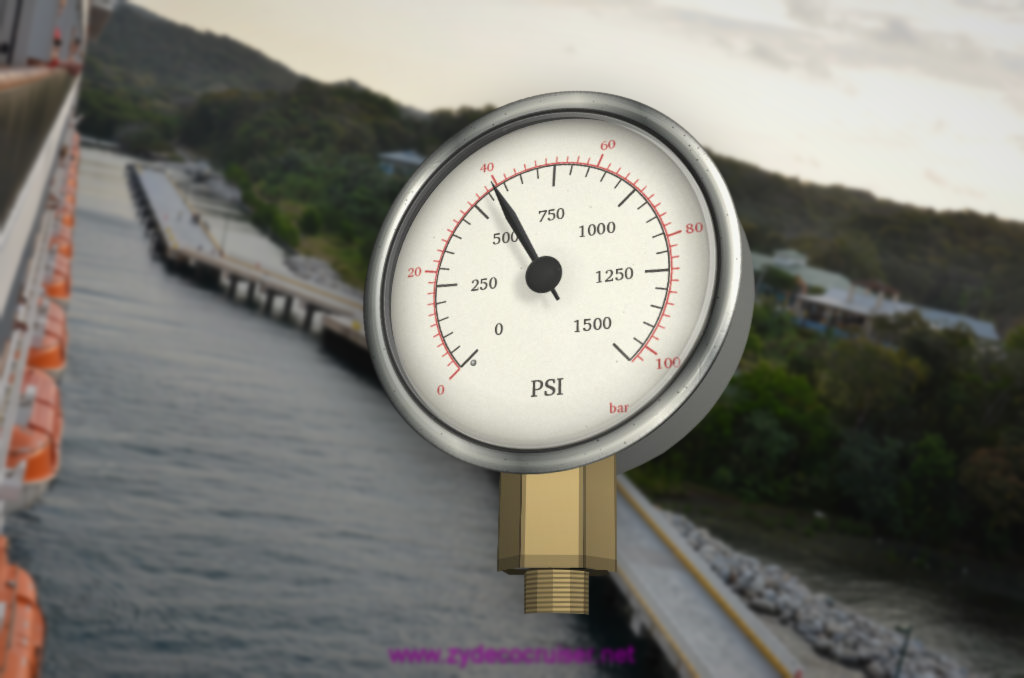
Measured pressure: 575 psi
